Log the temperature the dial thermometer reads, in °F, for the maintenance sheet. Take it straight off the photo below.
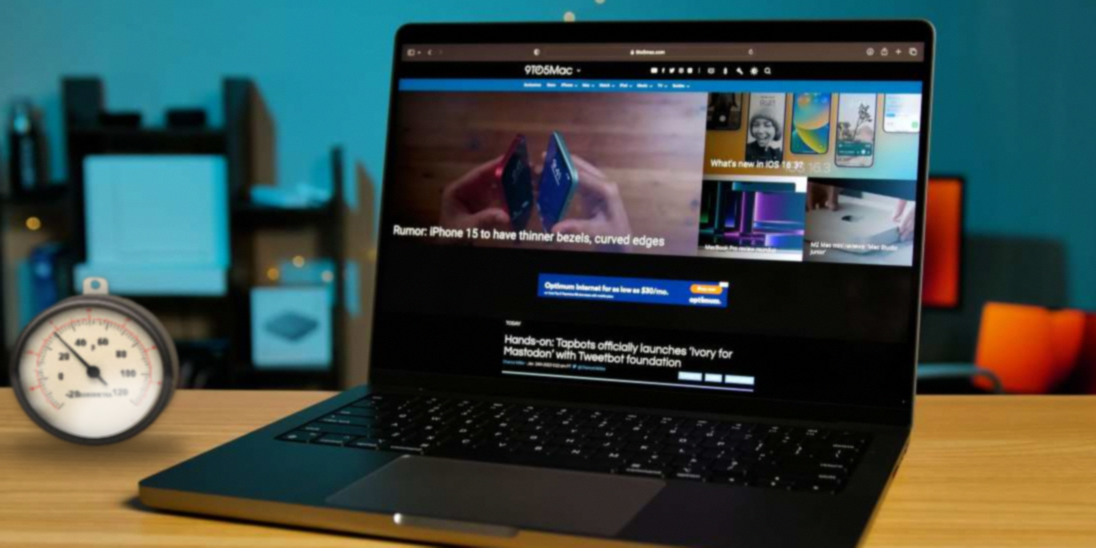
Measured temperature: 30 °F
